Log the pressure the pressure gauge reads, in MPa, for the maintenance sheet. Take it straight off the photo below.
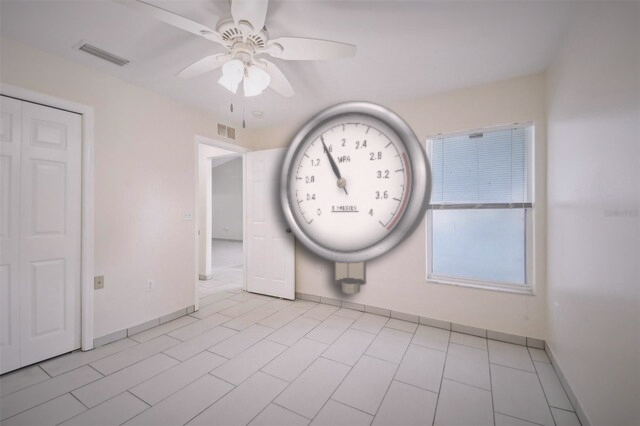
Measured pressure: 1.6 MPa
